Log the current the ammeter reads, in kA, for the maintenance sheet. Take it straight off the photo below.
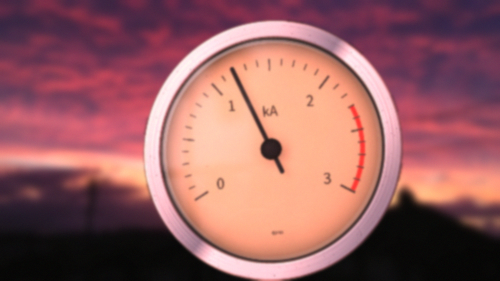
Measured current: 1.2 kA
